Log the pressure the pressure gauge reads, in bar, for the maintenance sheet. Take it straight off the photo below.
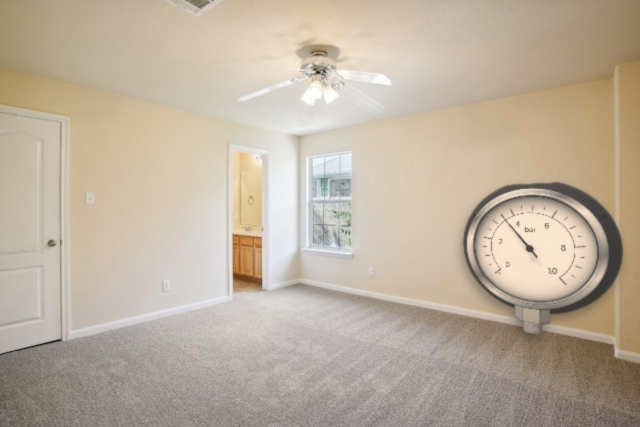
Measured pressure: 3.5 bar
